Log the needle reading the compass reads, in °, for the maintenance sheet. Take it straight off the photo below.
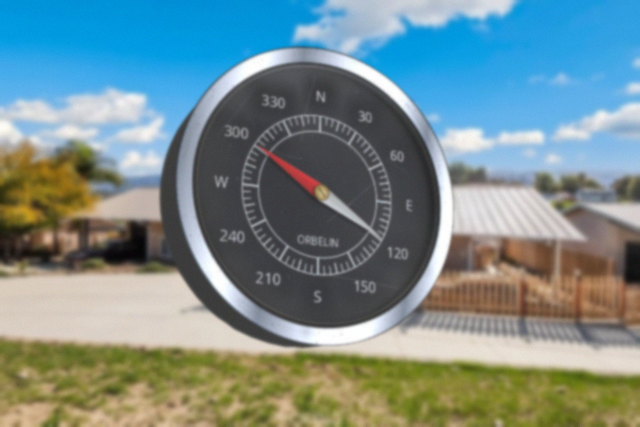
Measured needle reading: 300 °
